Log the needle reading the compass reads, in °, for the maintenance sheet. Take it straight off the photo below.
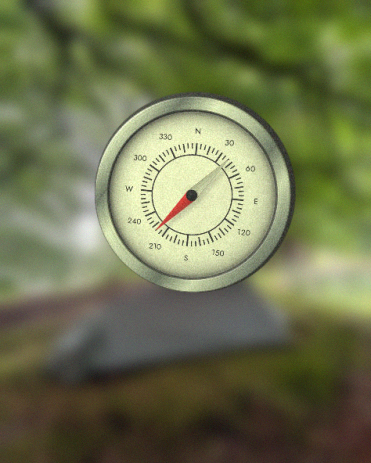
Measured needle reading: 220 °
